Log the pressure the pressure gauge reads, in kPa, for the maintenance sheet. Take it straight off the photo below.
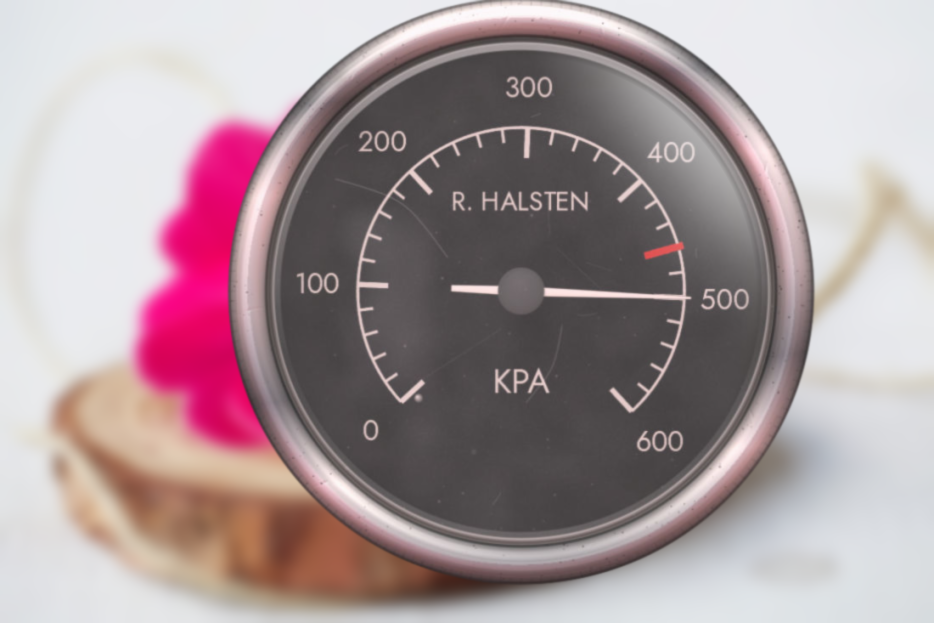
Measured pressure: 500 kPa
